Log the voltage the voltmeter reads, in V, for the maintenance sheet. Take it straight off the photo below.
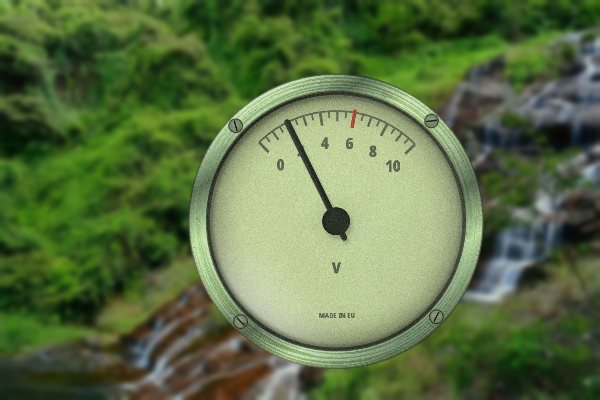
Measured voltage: 2 V
